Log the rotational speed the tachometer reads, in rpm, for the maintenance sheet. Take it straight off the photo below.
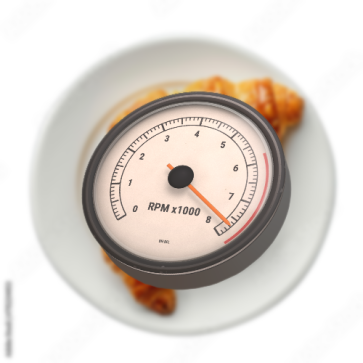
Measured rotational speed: 7700 rpm
